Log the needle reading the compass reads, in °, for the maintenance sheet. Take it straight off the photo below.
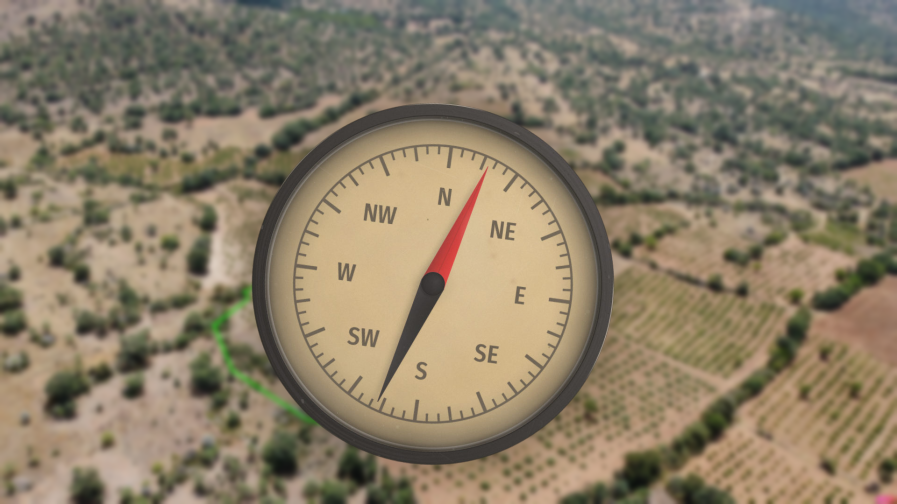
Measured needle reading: 17.5 °
